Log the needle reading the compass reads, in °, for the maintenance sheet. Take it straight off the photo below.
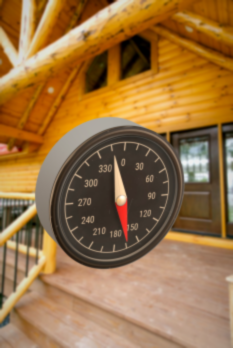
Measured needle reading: 165 °
